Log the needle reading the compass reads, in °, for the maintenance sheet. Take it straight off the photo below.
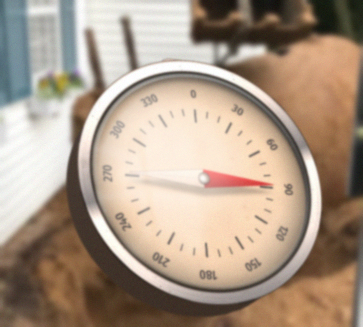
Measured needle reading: 90 °
